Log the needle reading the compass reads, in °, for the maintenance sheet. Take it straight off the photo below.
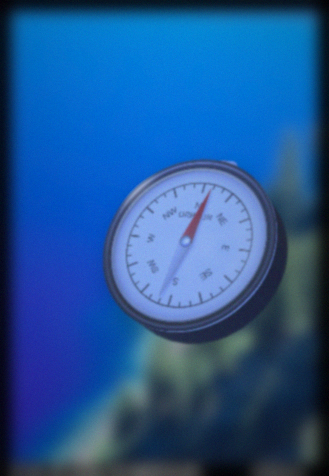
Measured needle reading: 10 °
